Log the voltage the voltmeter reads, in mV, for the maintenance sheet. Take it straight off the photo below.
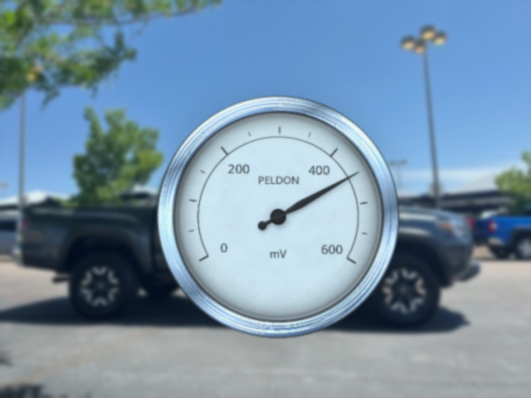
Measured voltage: 450 mV
